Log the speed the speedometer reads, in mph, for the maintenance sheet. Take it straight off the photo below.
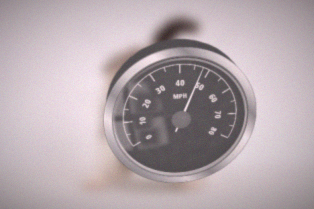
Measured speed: 47.5 mph
